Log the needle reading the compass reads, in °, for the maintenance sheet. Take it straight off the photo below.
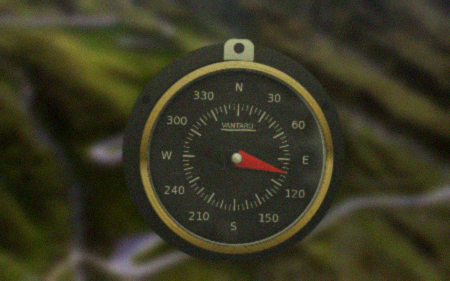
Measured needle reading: 105 °
